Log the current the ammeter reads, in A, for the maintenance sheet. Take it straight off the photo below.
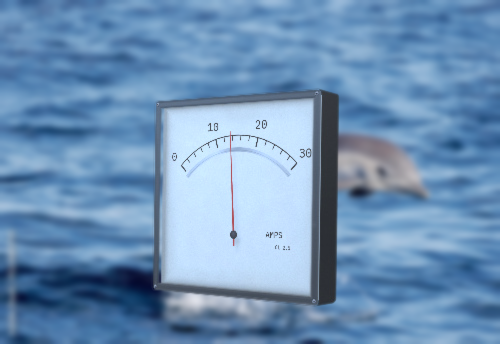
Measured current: 14 A
